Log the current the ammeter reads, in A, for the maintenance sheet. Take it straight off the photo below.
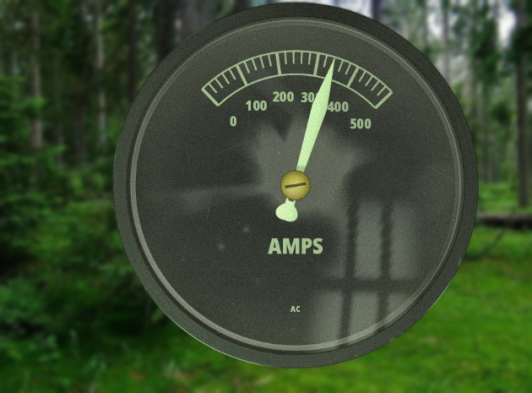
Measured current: 340 A
